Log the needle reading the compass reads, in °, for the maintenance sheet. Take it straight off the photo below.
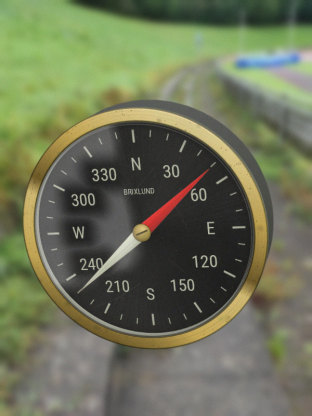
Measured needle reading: 50 °
